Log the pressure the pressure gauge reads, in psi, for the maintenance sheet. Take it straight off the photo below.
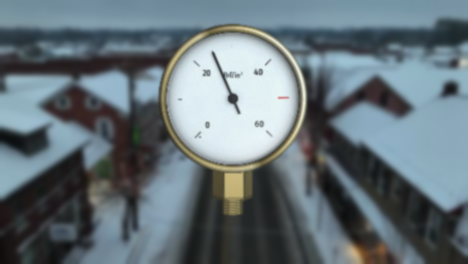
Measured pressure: 25 psi
